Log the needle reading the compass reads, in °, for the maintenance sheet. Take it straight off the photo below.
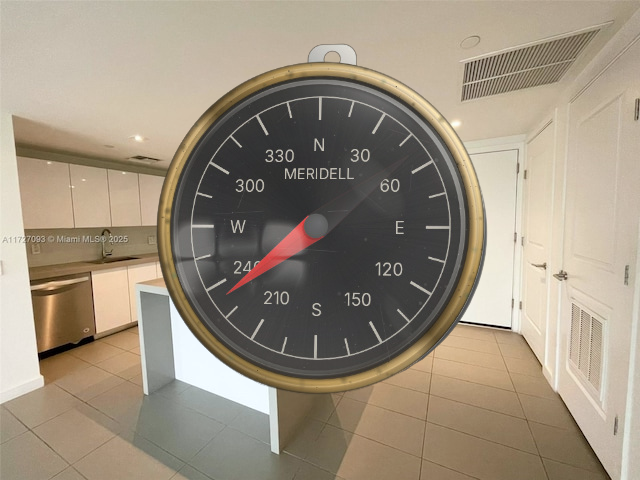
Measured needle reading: 232.5 °
